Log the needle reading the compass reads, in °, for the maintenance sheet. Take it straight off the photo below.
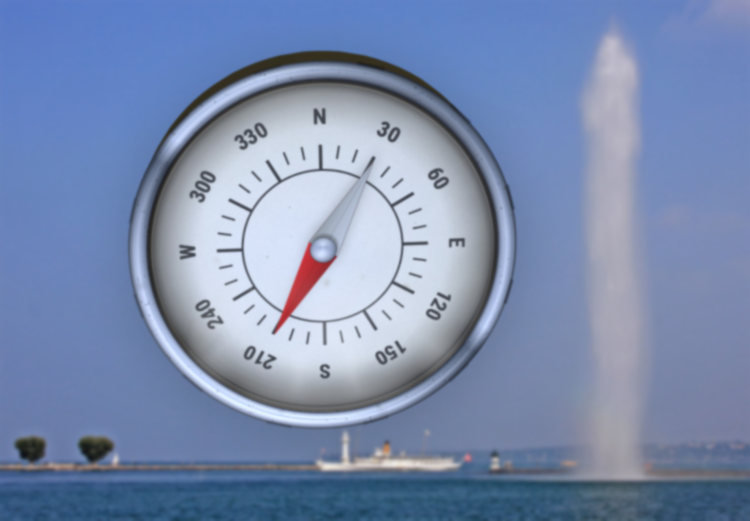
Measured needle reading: 210 °
